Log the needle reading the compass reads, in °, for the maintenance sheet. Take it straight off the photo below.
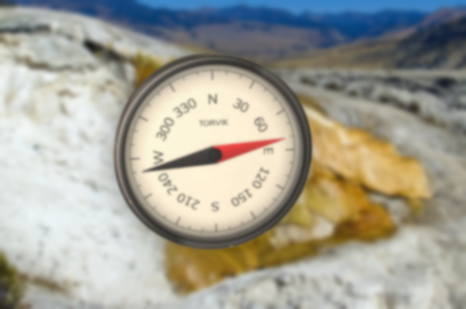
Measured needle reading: 80 °
